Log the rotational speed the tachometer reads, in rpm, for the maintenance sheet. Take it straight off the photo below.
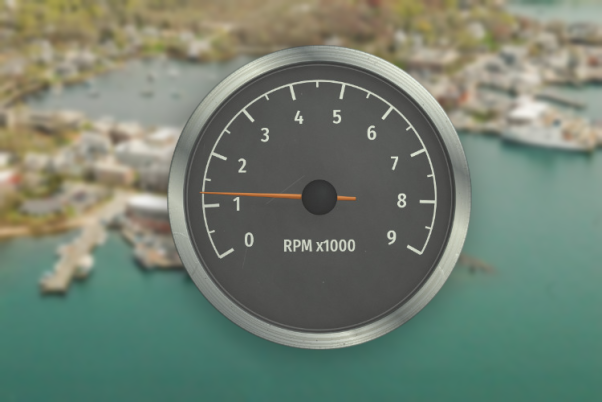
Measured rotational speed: 1250 rpm
